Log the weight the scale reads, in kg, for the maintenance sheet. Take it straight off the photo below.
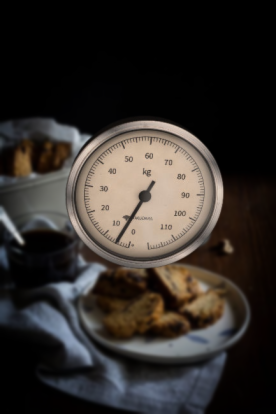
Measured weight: 5 kg
